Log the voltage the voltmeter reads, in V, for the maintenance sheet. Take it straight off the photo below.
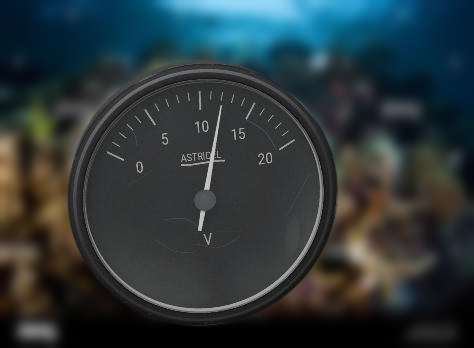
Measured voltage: 12 V
